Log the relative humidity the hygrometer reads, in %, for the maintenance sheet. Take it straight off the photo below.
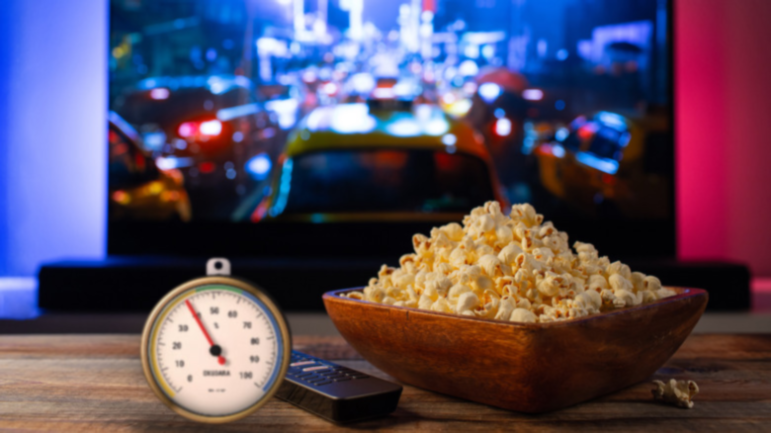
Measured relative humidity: 40 %
